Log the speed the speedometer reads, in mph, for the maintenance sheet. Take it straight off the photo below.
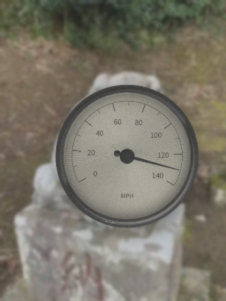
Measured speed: 130 mph
